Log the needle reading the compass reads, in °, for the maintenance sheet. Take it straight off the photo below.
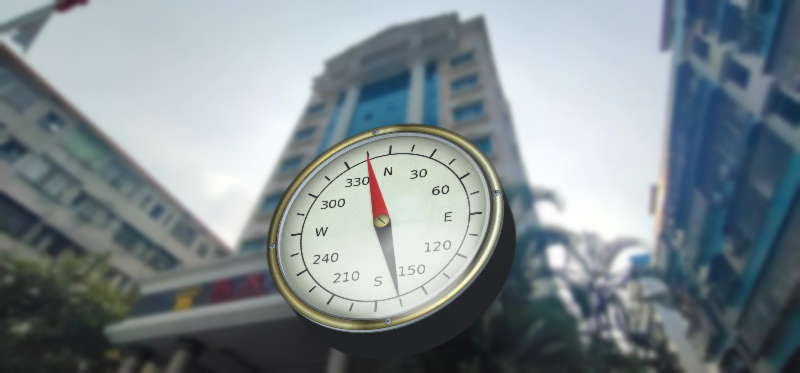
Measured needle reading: 345 °
